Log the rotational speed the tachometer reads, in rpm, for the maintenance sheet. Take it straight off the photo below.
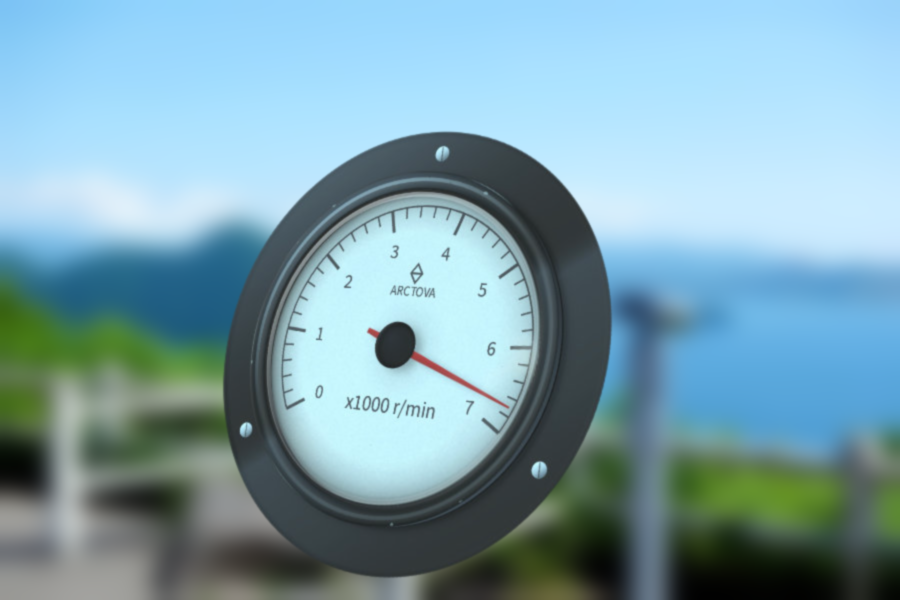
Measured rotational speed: 6700 rpm
